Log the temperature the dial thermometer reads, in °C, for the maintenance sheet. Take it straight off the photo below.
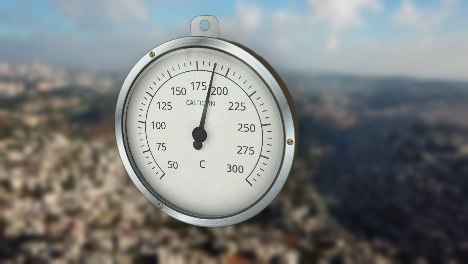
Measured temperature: 190 °C
